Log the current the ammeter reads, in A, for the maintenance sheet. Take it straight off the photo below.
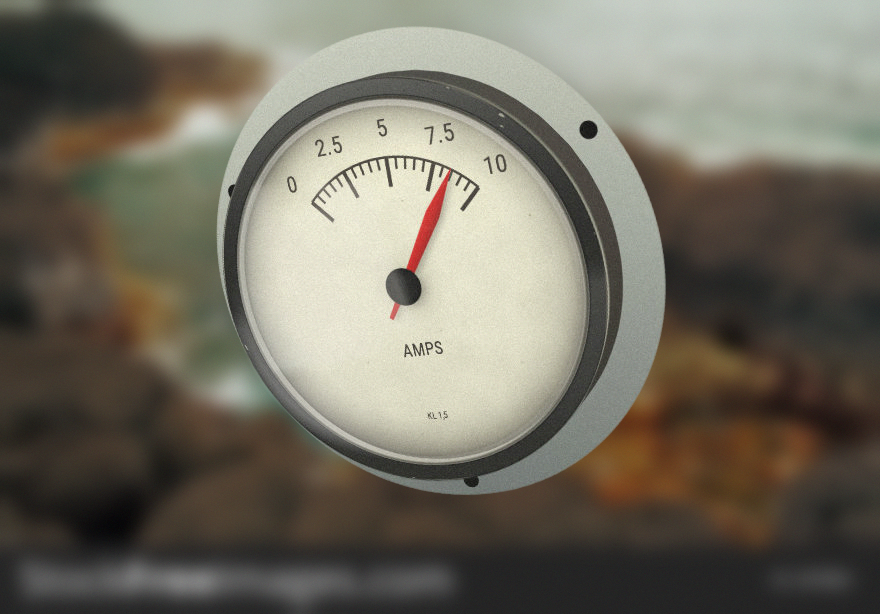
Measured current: 8.5 A
